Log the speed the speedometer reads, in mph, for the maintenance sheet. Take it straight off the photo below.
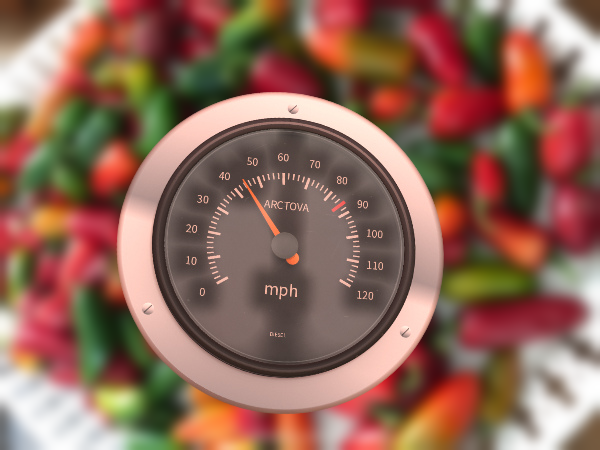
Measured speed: 44 mph
